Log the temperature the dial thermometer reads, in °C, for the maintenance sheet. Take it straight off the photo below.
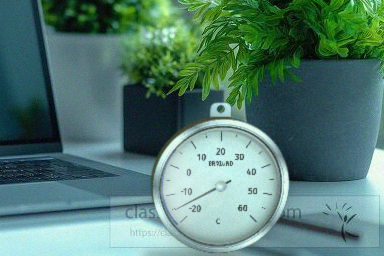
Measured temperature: -15 °C
